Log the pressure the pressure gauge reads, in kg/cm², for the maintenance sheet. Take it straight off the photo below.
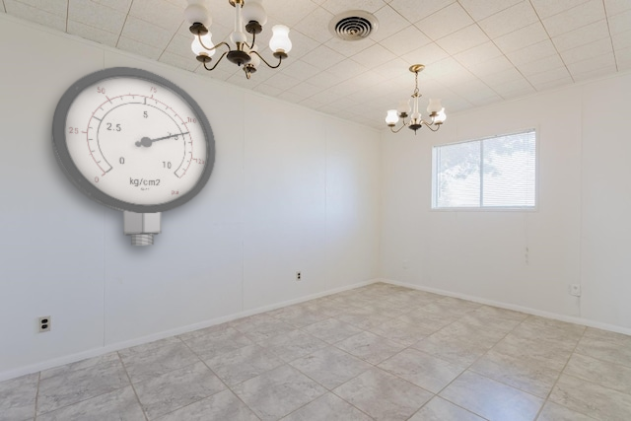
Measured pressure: 7.5 kg/cm²
